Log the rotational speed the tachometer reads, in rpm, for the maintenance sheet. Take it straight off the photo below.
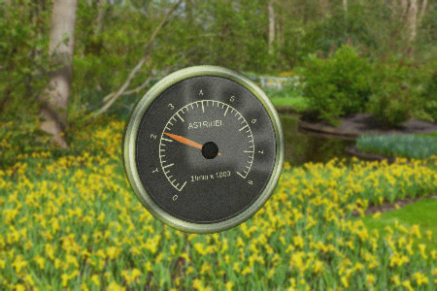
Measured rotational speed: 2200 rpm
